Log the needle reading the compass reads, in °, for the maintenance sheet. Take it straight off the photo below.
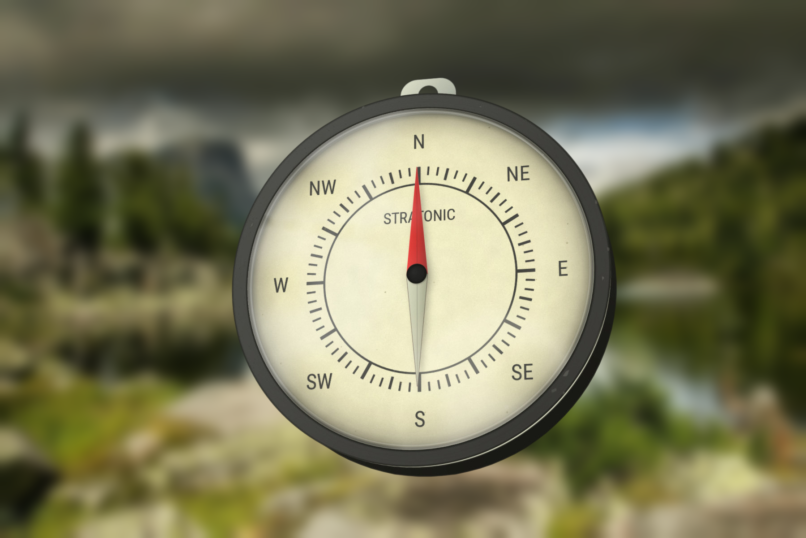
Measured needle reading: 0 °
